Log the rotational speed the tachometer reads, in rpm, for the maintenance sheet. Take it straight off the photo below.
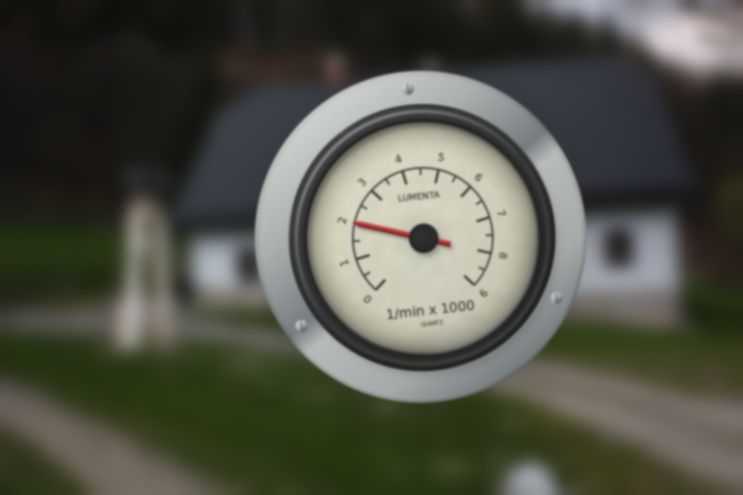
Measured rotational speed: 2000 rpm
